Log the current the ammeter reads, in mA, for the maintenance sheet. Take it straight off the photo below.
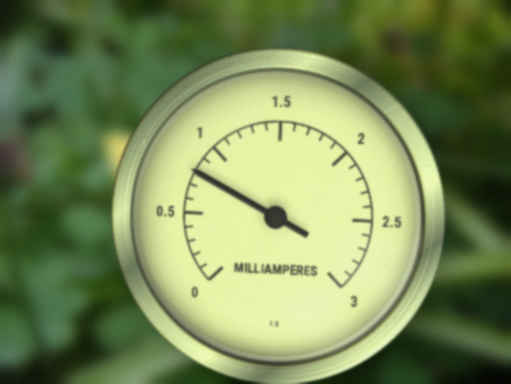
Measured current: 0.8 mA
